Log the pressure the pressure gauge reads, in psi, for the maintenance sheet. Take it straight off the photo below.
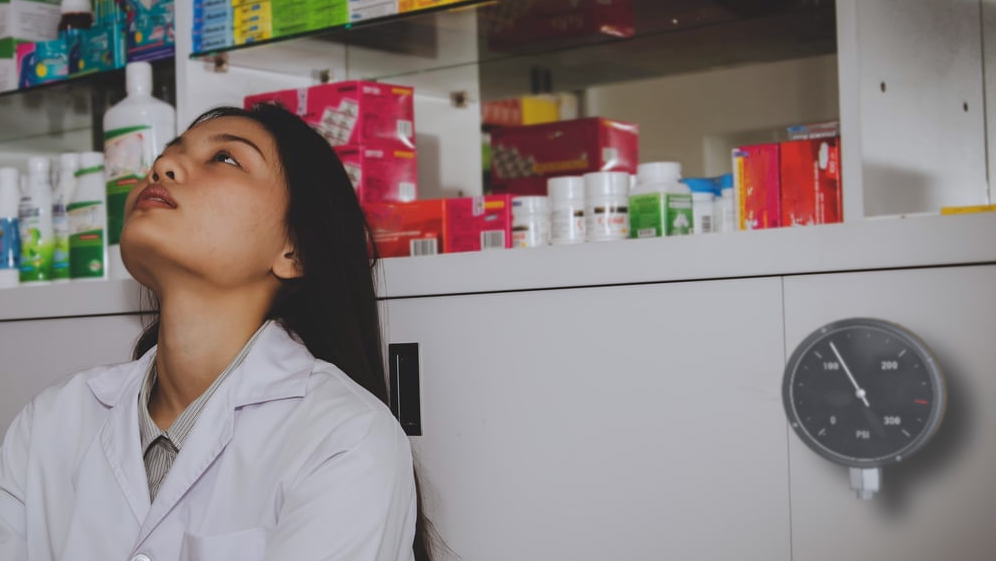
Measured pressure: 120 psi
